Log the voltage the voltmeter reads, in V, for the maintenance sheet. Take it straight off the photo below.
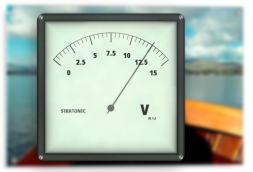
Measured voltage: 12.5 V
